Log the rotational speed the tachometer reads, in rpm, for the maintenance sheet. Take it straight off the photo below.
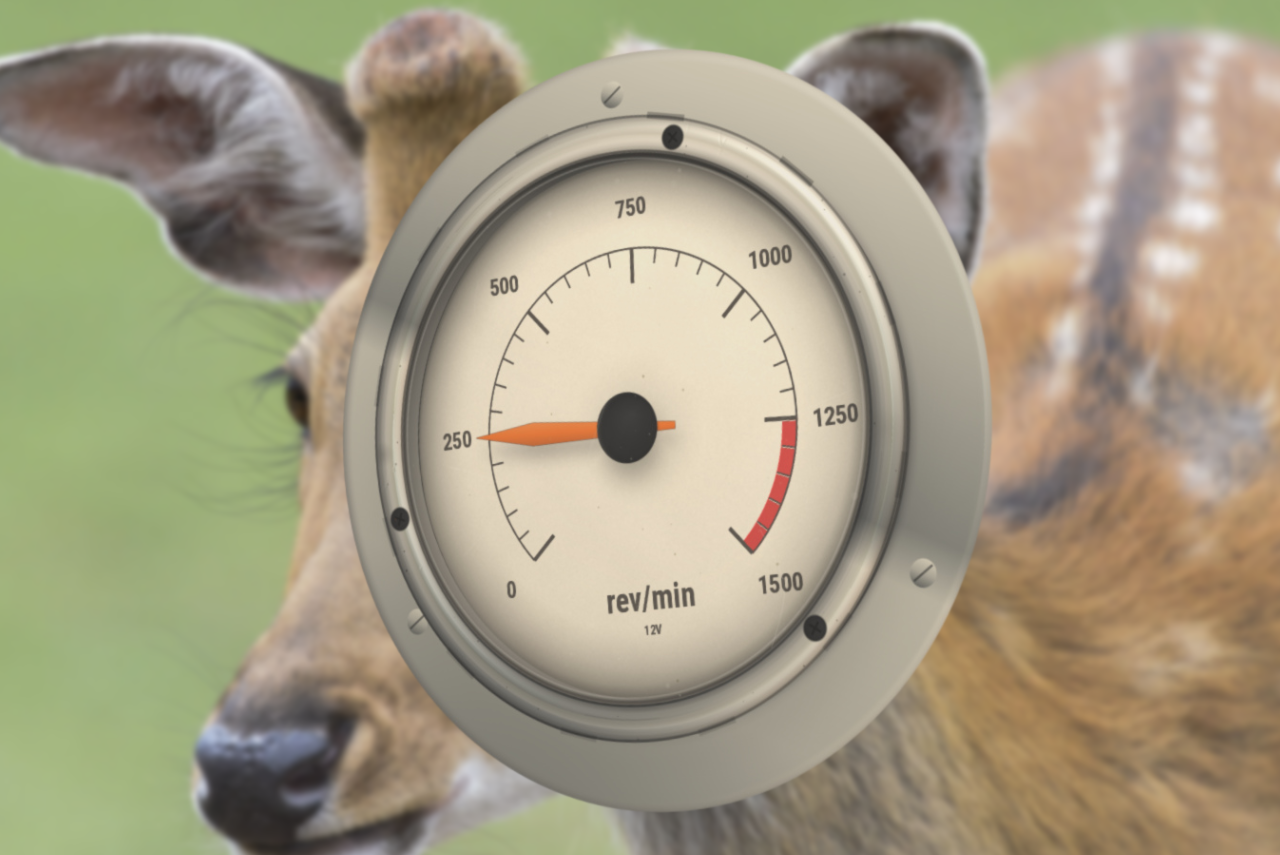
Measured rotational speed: 250 rpm
